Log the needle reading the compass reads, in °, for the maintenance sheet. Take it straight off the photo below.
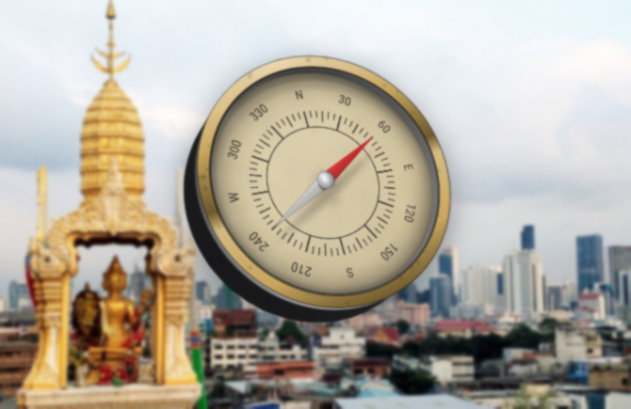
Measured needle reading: 60 °
